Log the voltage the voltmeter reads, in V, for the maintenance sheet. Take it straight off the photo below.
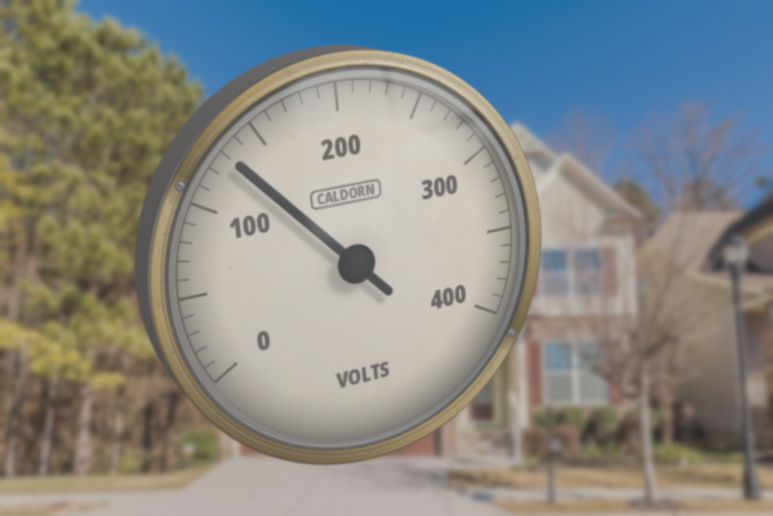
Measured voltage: 130 V
